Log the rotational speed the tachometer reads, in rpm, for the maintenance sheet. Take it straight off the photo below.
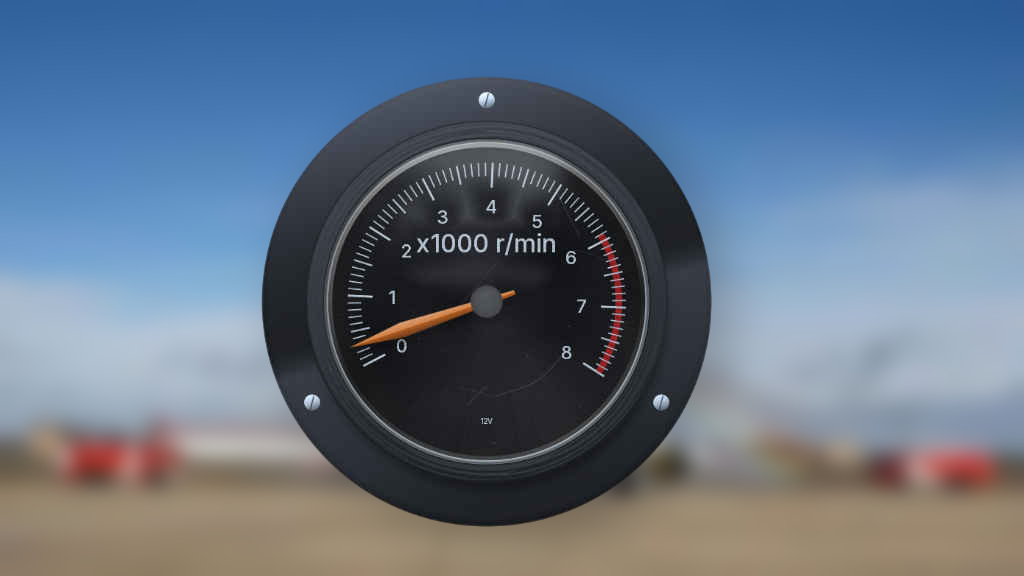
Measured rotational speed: 300 rpm
